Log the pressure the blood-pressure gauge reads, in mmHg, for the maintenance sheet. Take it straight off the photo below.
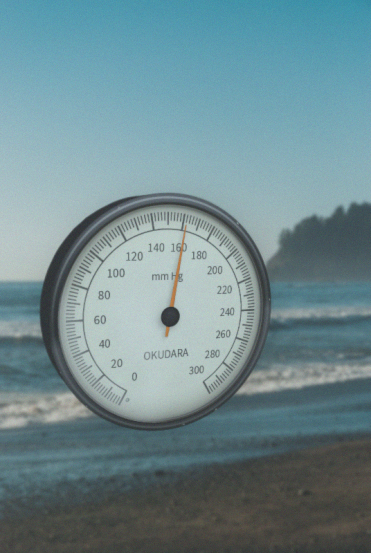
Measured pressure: 160 mmHg
